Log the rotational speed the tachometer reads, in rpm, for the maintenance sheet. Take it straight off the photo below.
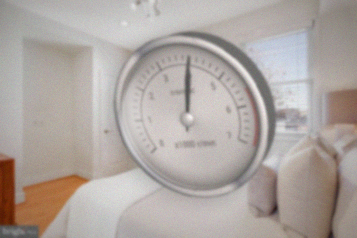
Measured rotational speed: 4000 rpm
